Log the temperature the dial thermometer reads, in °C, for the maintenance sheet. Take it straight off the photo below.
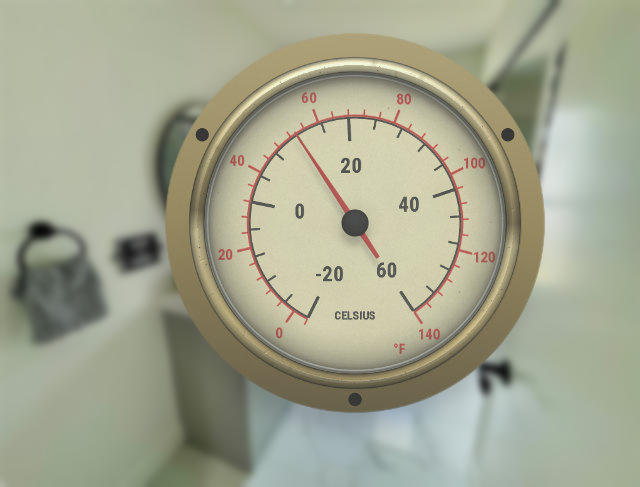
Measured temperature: 12 °C
